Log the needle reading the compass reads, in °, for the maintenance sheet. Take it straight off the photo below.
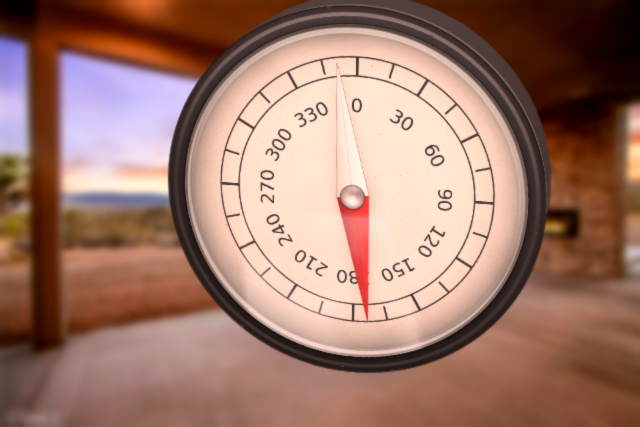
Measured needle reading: 172.5 °
